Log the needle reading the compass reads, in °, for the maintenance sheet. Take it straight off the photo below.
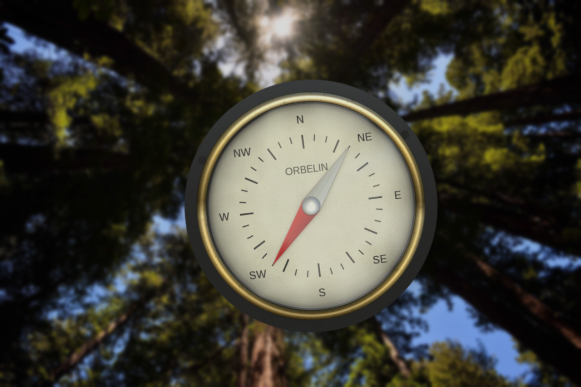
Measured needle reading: 220 °
